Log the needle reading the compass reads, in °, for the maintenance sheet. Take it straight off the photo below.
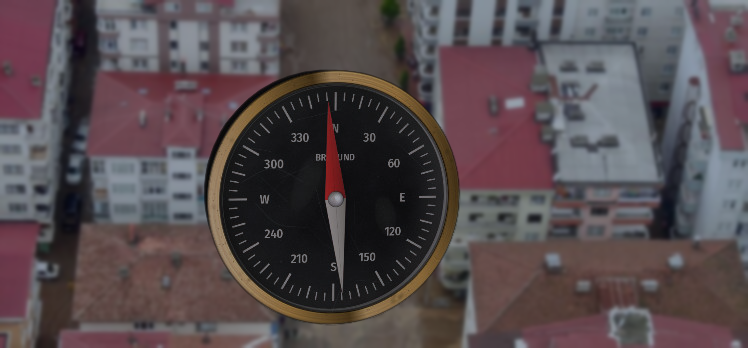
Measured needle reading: 355 °
